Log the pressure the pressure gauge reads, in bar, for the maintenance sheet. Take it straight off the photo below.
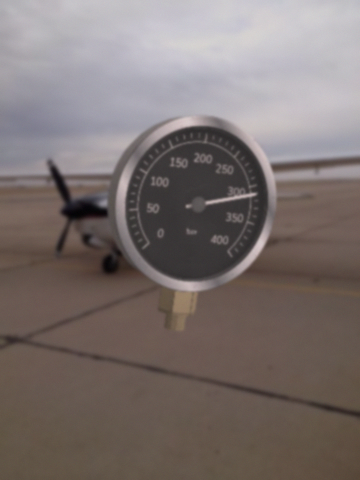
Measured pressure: 310 bar
